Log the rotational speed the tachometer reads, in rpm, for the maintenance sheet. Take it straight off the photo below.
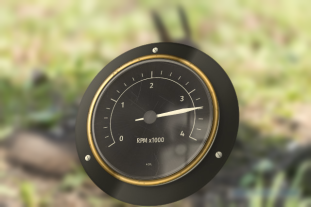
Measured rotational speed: 3400 rpm
